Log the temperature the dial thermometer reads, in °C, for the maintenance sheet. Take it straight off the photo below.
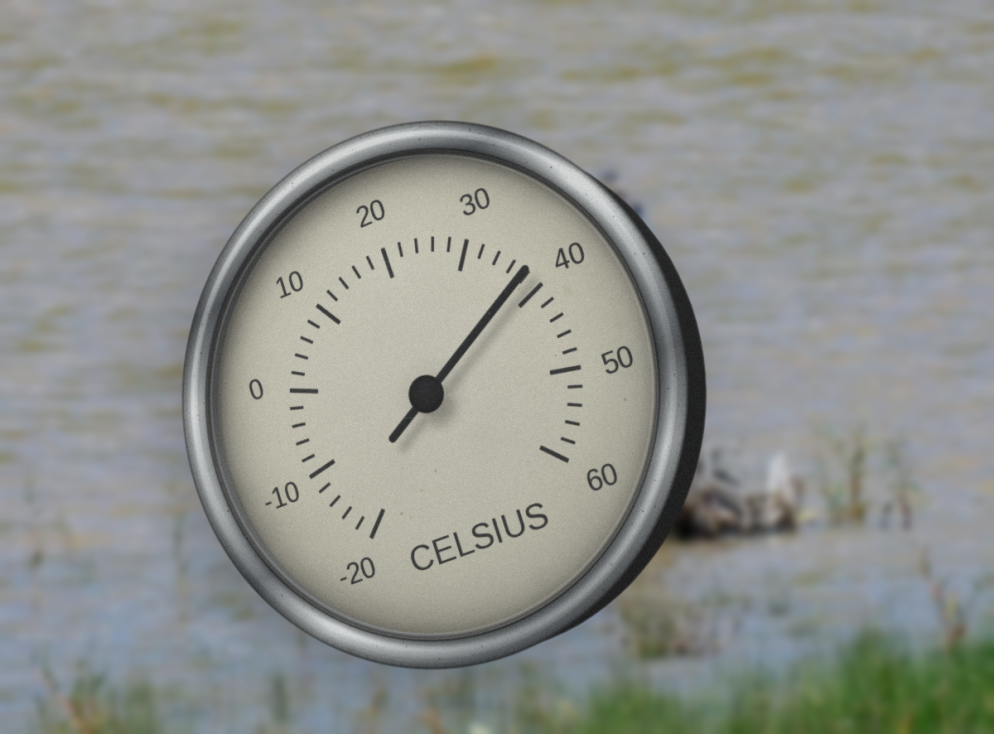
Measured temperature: 38 °C
